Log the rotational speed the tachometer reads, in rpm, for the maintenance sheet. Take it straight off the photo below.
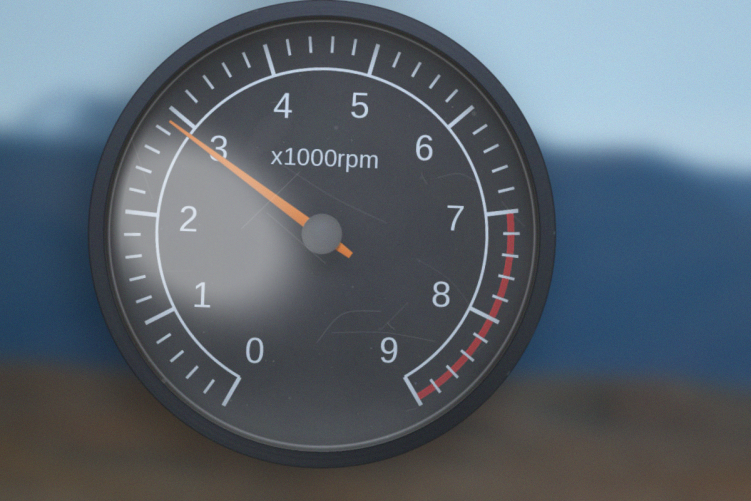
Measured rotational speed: 2900 rpm
